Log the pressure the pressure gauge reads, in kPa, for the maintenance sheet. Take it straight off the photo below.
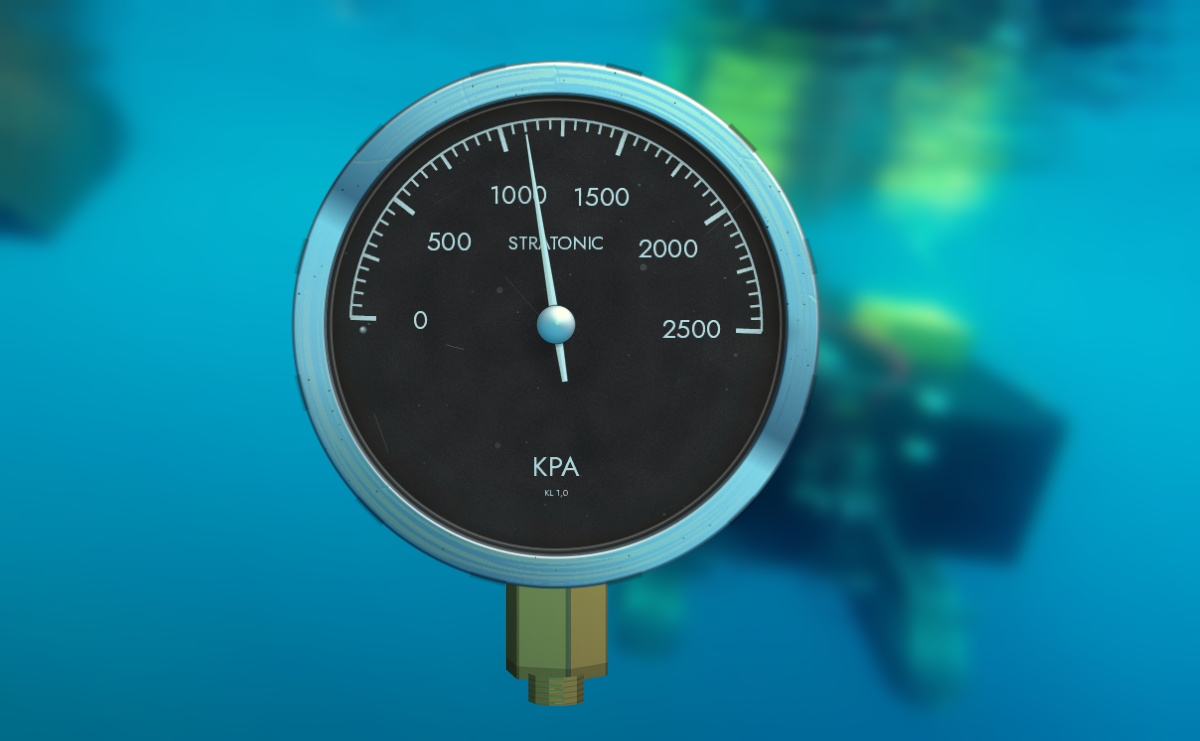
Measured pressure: 1100 kPa
